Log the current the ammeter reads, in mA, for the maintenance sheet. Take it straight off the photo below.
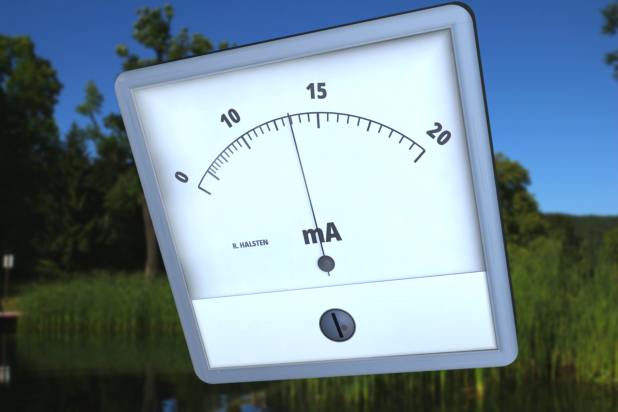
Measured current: 13.5 mA
